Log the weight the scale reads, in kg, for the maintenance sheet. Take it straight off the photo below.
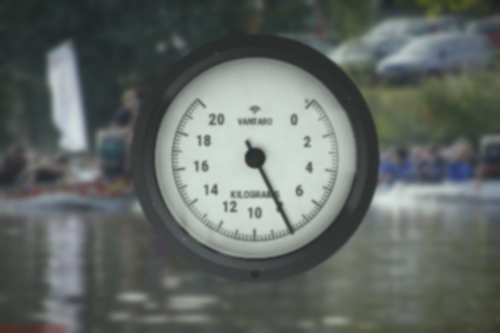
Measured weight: 8 kg
